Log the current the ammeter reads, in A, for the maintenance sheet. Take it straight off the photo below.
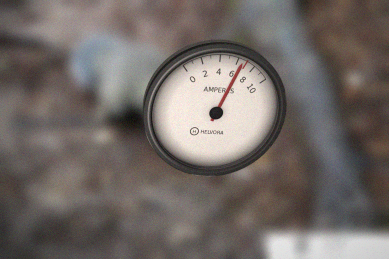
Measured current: 6.5 A
